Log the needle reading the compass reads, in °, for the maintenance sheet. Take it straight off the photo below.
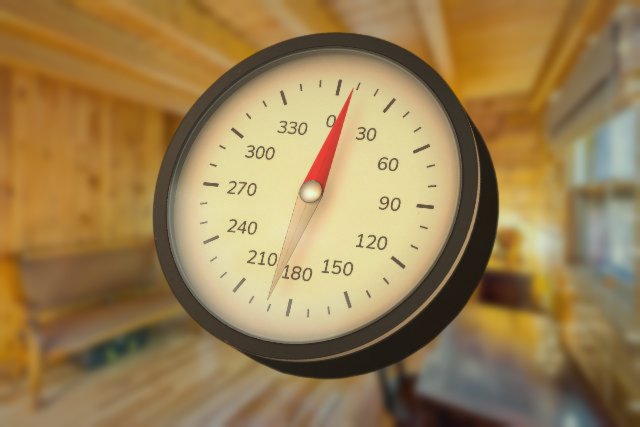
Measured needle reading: 10 °
